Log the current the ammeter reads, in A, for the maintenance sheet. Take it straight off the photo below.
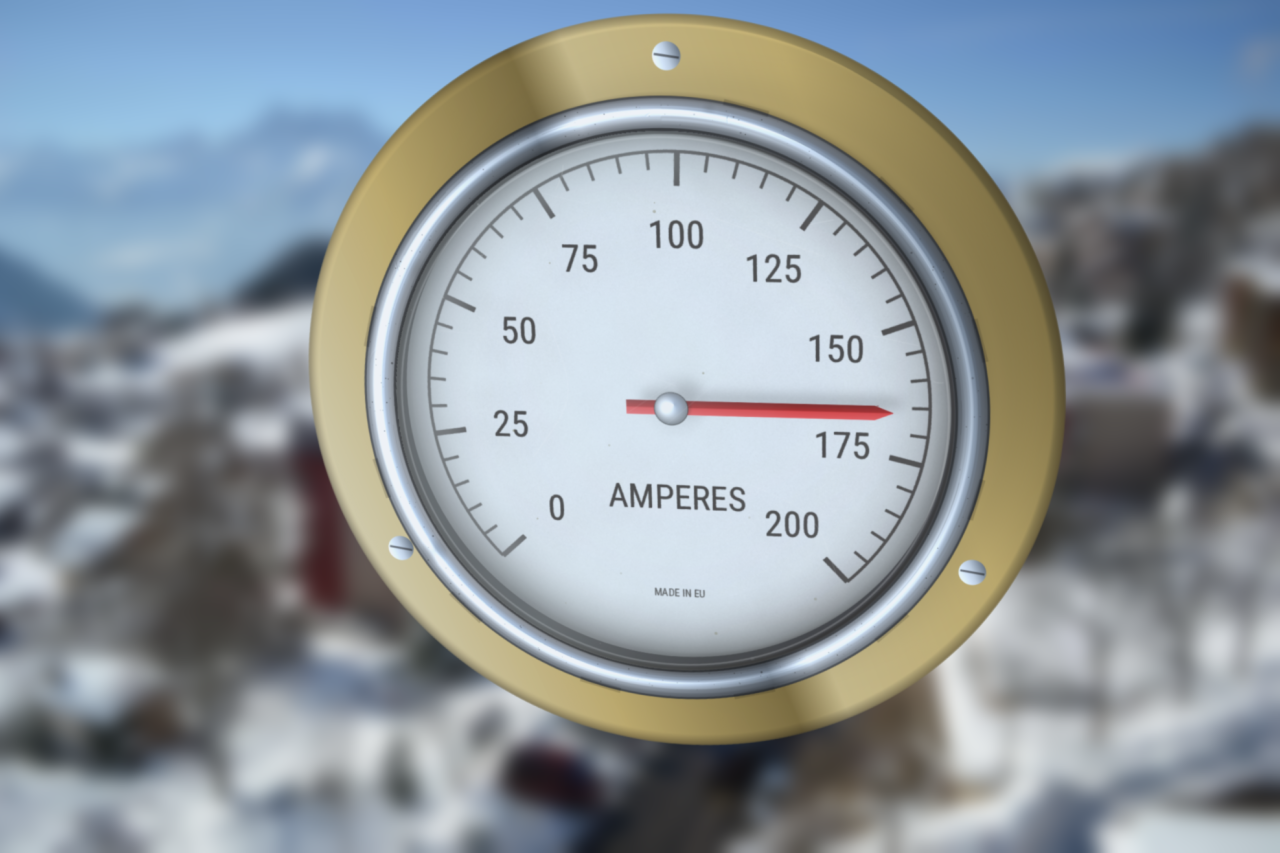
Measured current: 165 A
